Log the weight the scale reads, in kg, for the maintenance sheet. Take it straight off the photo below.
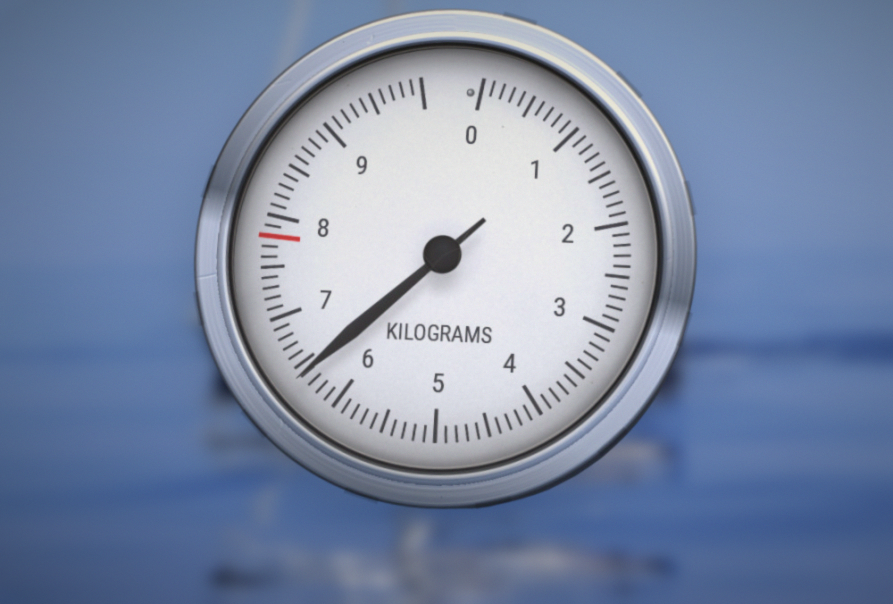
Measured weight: 6.4 kg
